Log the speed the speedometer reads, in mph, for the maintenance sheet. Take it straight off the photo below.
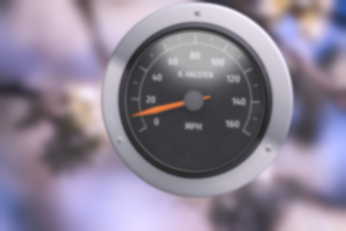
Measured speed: 10 mph
